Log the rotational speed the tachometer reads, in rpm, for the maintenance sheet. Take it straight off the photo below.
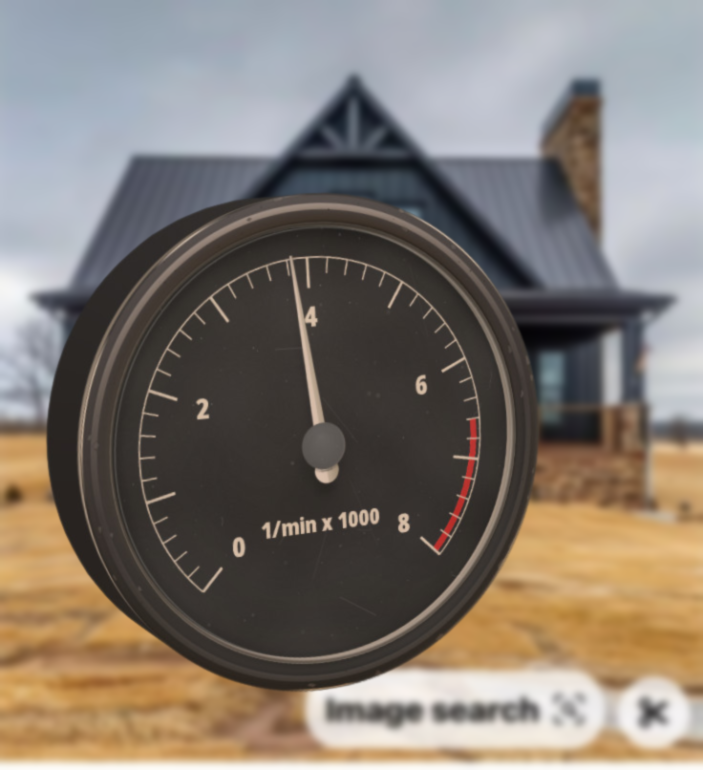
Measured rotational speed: 3800 rpm
